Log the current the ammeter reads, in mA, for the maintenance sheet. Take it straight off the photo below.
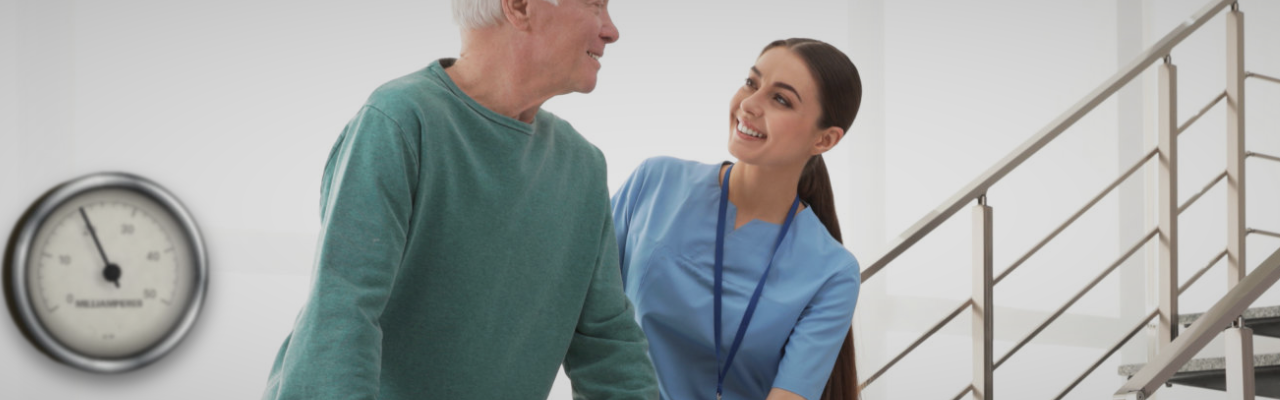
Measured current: 20 mA
